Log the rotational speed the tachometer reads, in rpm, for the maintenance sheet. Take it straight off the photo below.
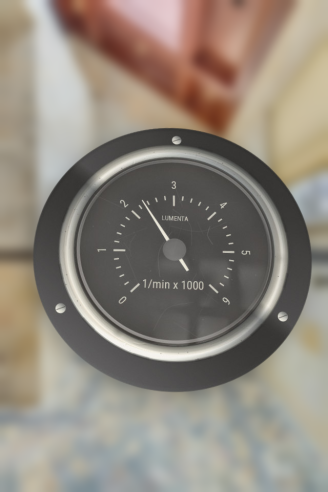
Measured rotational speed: 2300 rpm
